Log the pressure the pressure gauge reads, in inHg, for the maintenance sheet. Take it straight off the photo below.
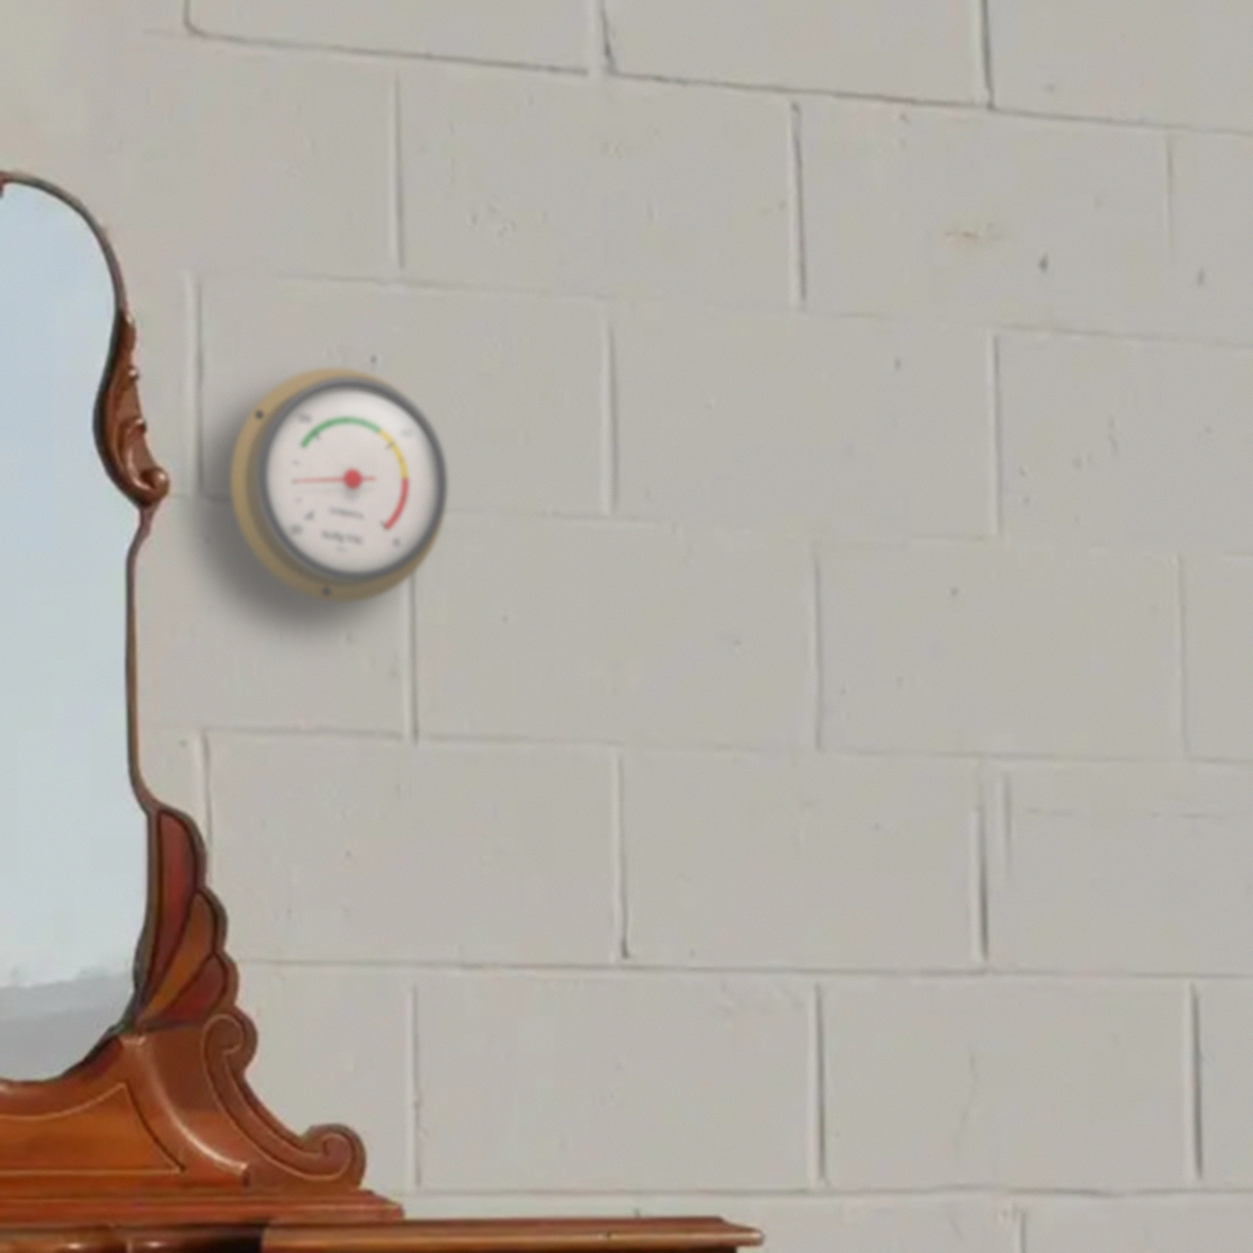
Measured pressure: -26 inHg
